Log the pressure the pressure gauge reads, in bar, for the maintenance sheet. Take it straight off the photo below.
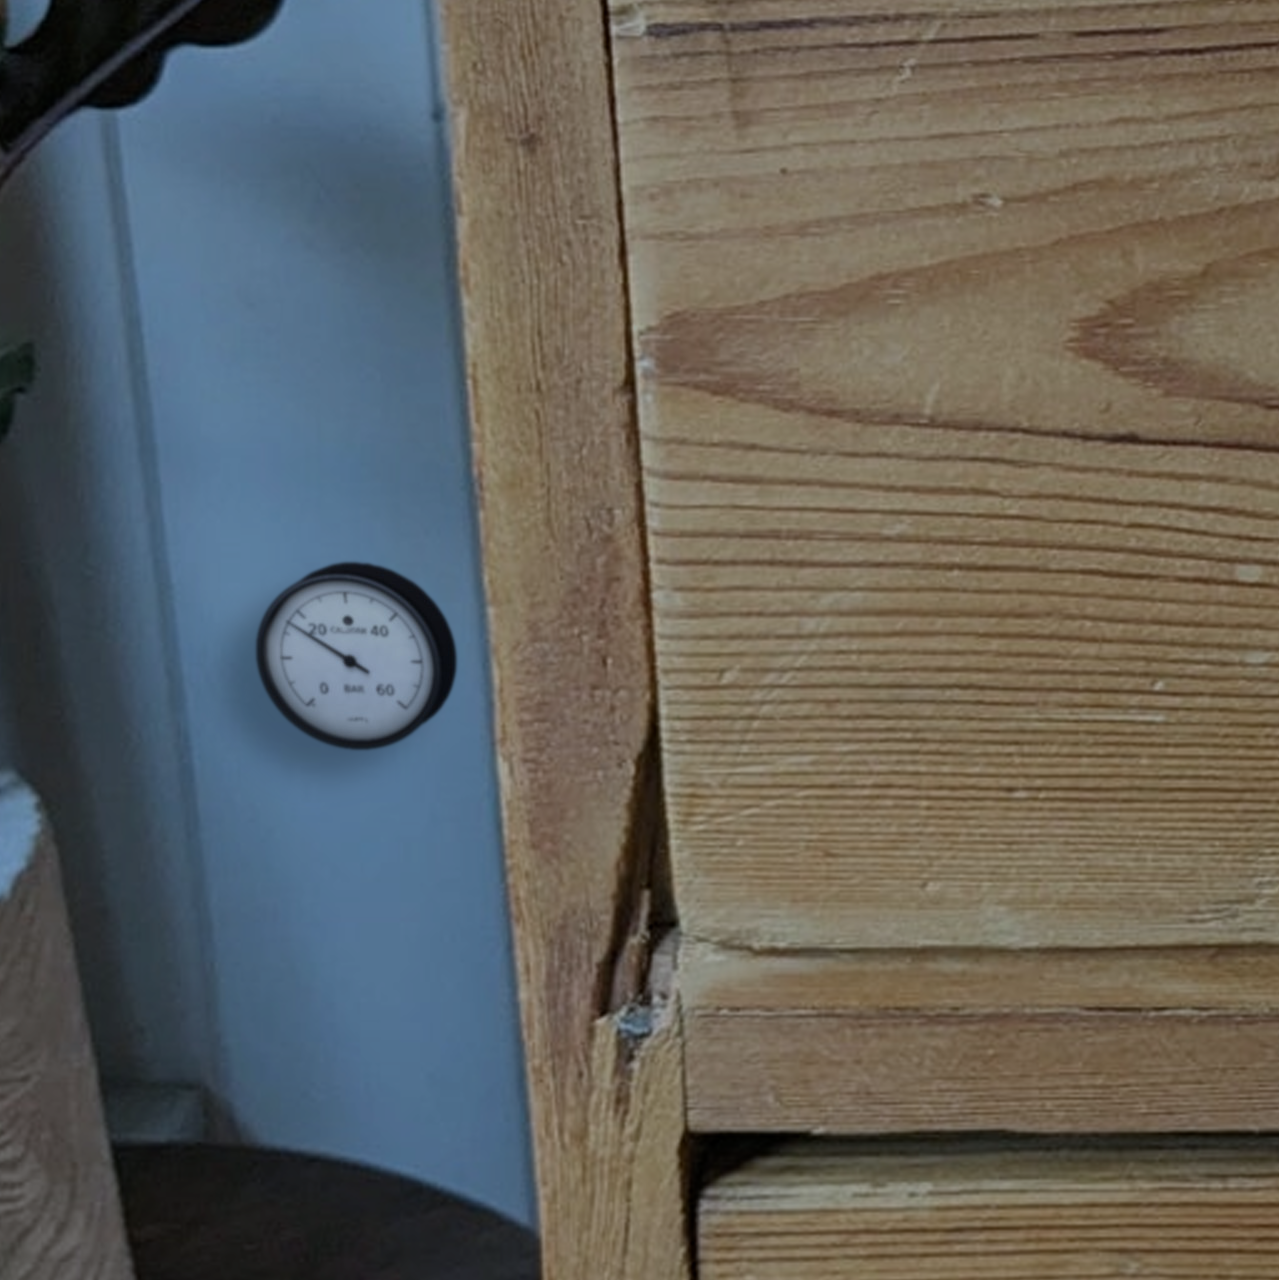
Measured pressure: 17.5 bar
